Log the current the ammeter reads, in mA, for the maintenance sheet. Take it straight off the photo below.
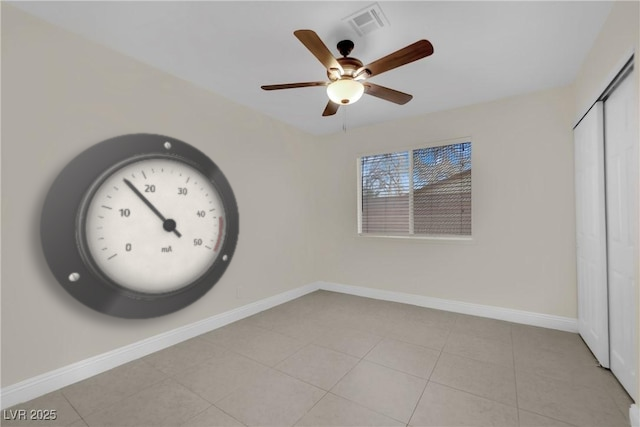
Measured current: 16 mA
